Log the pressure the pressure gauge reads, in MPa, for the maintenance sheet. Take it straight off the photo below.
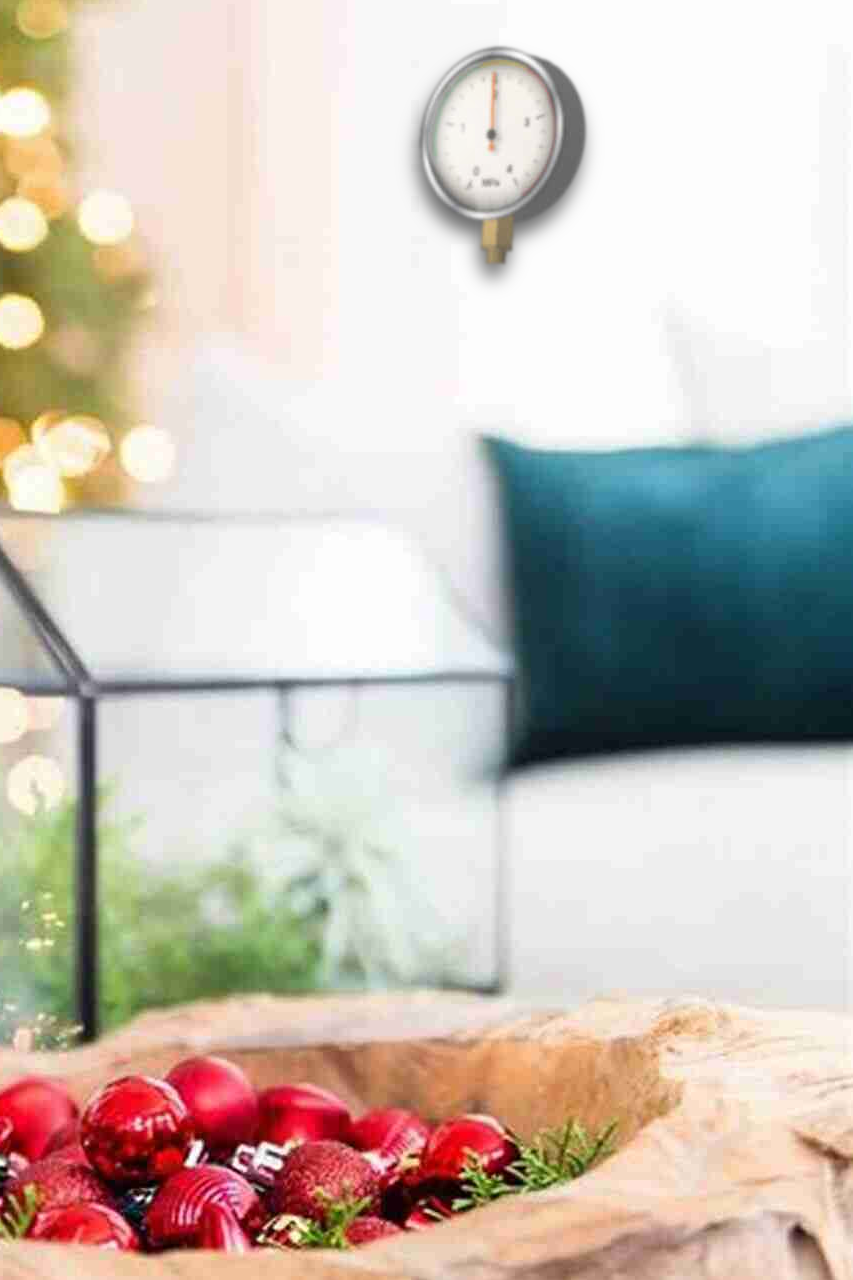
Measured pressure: 2 MPa
